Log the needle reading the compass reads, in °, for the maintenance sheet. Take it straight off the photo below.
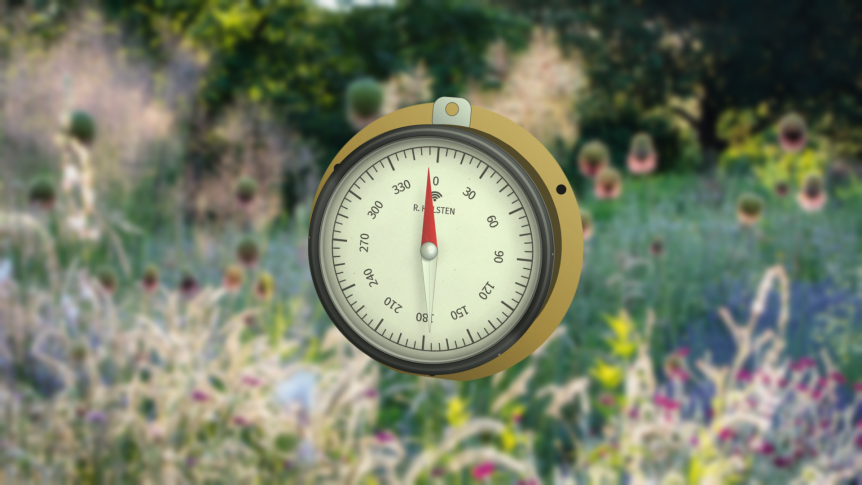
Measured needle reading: 355 °
